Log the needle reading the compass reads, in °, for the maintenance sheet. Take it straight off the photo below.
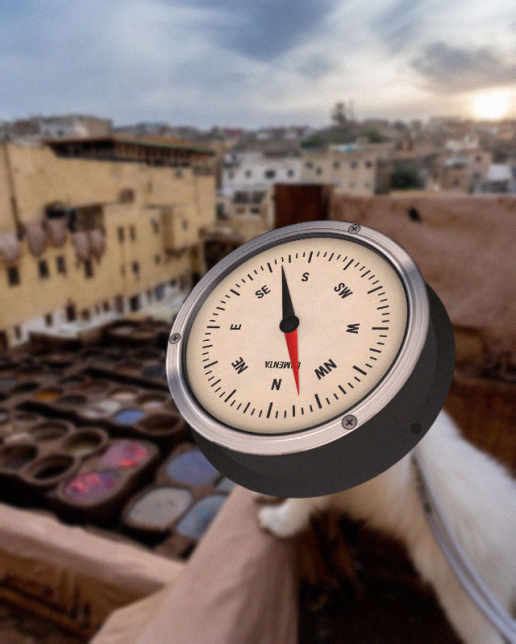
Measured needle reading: 340 °
